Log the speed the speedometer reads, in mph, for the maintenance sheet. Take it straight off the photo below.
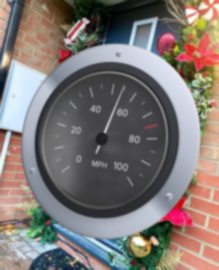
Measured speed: 55 mph
